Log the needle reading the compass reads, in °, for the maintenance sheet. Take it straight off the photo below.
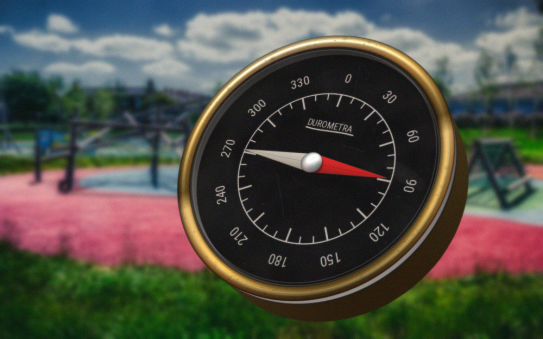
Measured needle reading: 90 °
